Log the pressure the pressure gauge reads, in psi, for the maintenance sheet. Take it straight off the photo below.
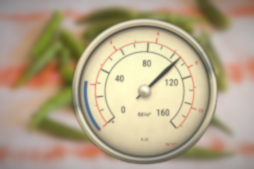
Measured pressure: 105 psi
